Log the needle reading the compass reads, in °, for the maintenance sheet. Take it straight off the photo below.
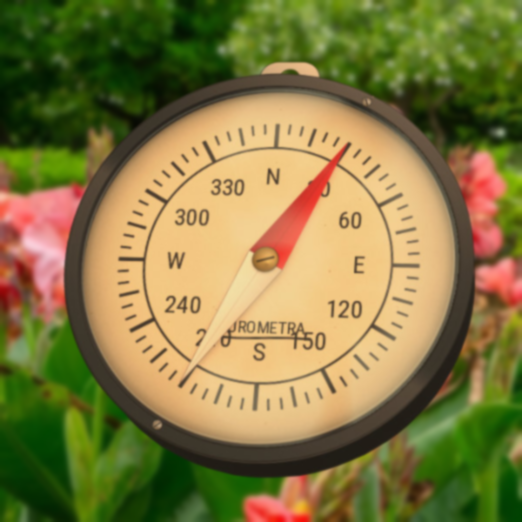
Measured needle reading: 30 °
